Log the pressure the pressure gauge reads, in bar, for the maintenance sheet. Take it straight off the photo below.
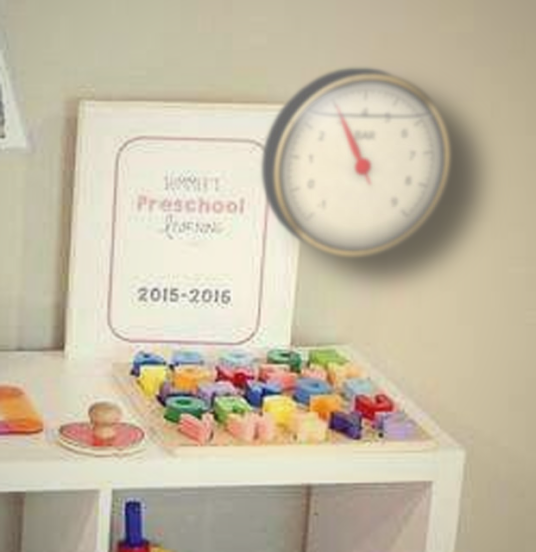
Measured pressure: 3 bar
